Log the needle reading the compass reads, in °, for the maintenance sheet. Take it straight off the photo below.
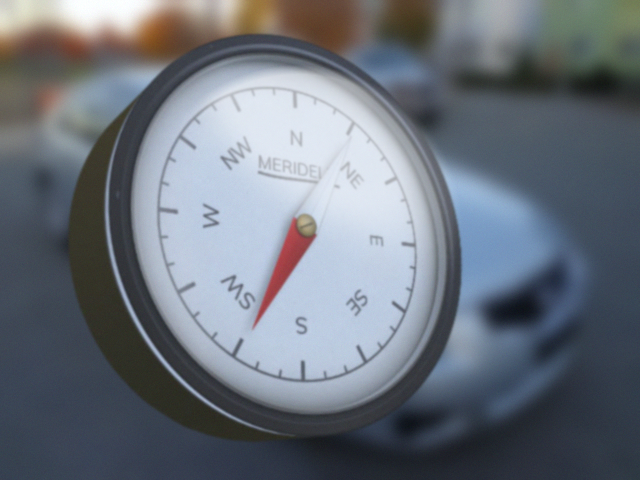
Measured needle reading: 210 °
